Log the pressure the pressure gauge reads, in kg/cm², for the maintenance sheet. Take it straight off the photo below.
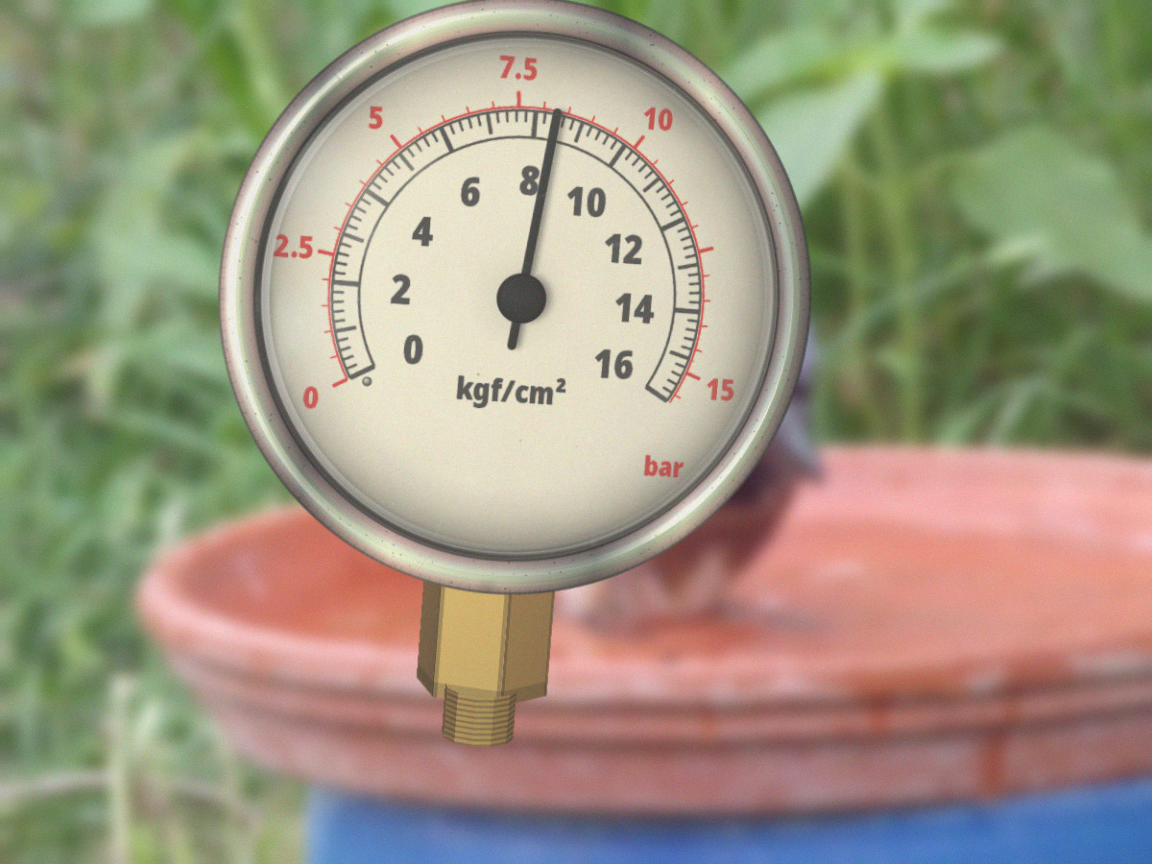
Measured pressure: 8.4 kg/cm²
